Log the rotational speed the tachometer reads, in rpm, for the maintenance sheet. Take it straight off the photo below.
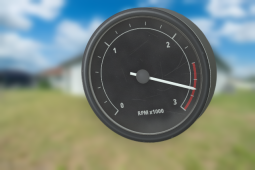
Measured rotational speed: 2700 rpm
